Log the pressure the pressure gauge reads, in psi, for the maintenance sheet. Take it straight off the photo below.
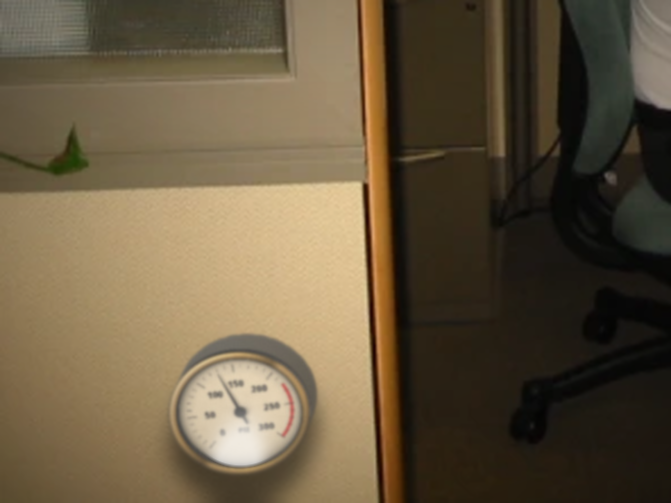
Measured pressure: 130 psi
